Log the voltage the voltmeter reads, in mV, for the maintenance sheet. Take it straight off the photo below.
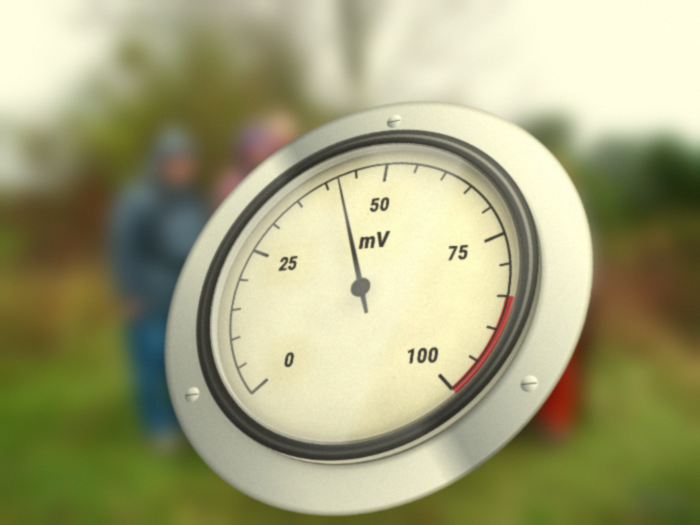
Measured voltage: 42.5 mV
